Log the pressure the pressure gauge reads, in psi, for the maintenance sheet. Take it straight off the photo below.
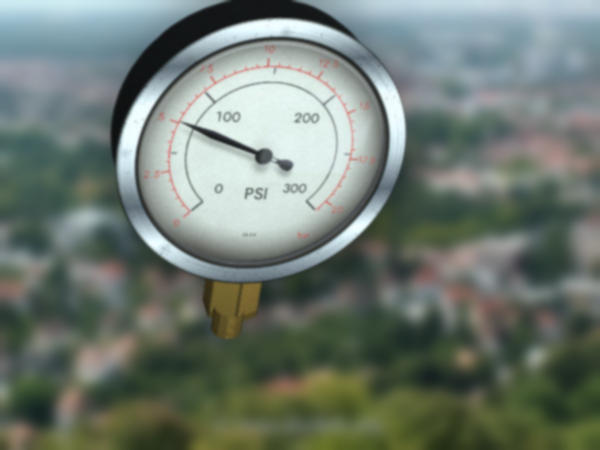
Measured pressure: 75 psi
